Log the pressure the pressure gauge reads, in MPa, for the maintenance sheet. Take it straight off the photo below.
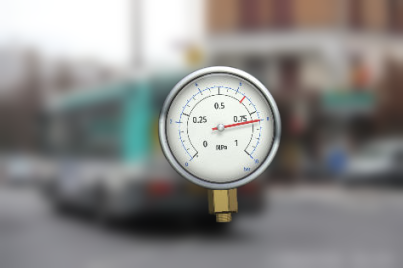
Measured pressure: 0.8 MPa
